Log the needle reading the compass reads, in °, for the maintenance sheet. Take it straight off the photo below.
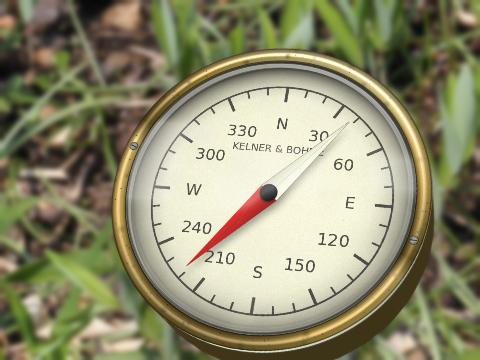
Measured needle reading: 220 °
